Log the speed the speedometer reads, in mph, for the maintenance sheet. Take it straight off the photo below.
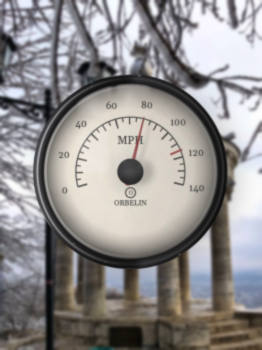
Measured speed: 80 mph
